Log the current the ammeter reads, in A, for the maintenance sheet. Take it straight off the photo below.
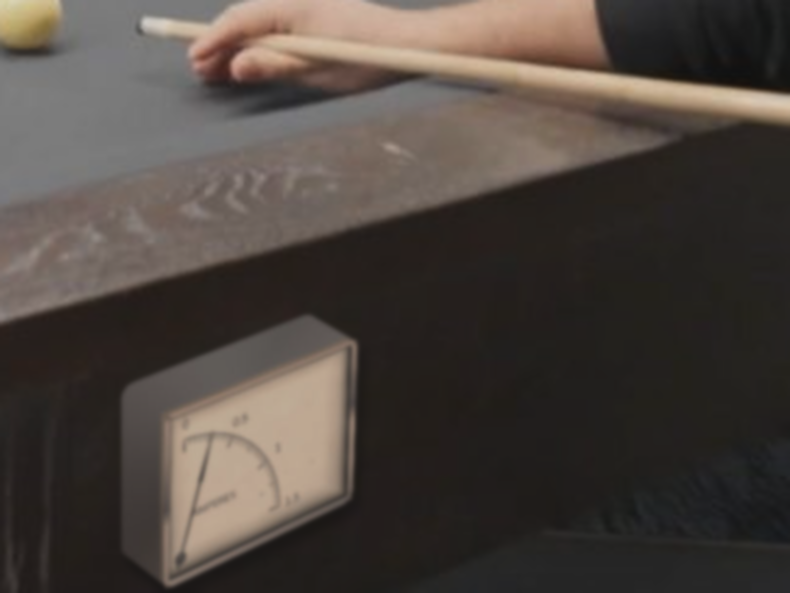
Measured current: 0.25 A
